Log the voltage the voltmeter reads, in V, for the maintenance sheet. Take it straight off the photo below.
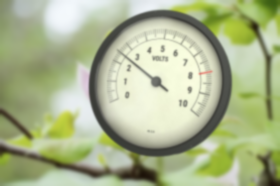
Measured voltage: 2.5 V
